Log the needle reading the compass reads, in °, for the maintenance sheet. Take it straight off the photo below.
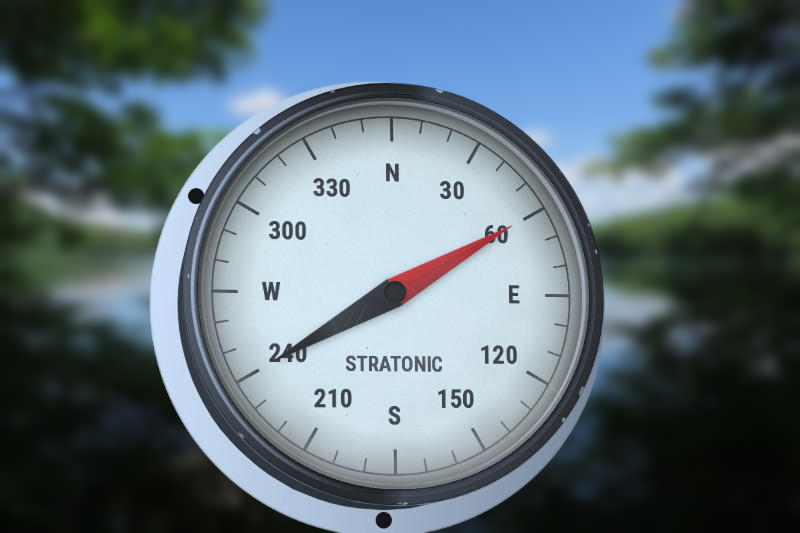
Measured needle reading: 60 °
